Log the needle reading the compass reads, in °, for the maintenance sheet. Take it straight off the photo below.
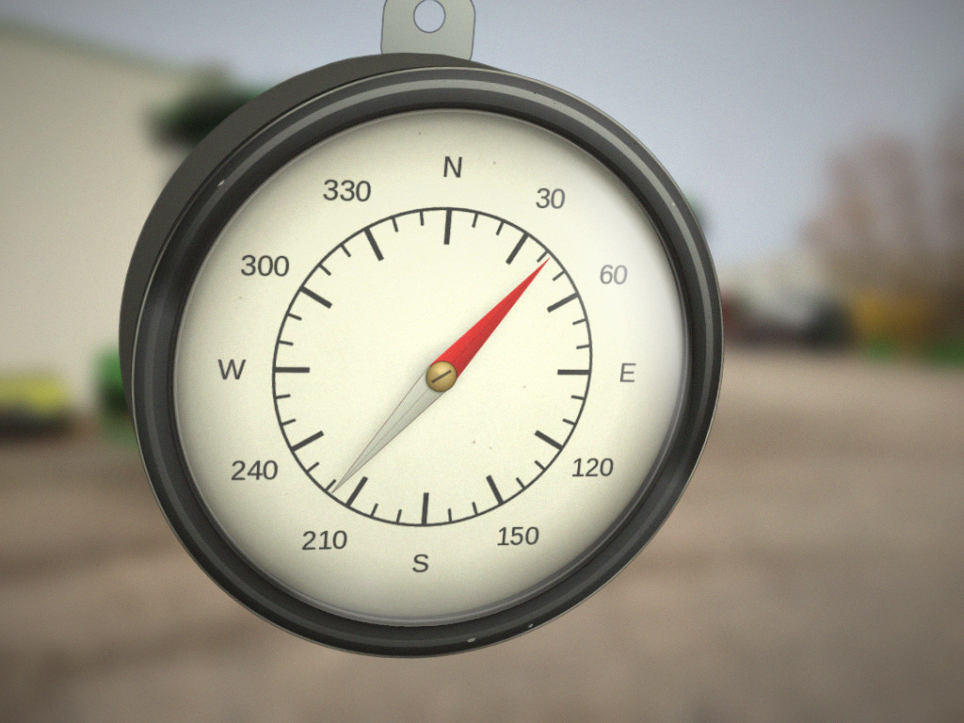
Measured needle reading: 40 °
